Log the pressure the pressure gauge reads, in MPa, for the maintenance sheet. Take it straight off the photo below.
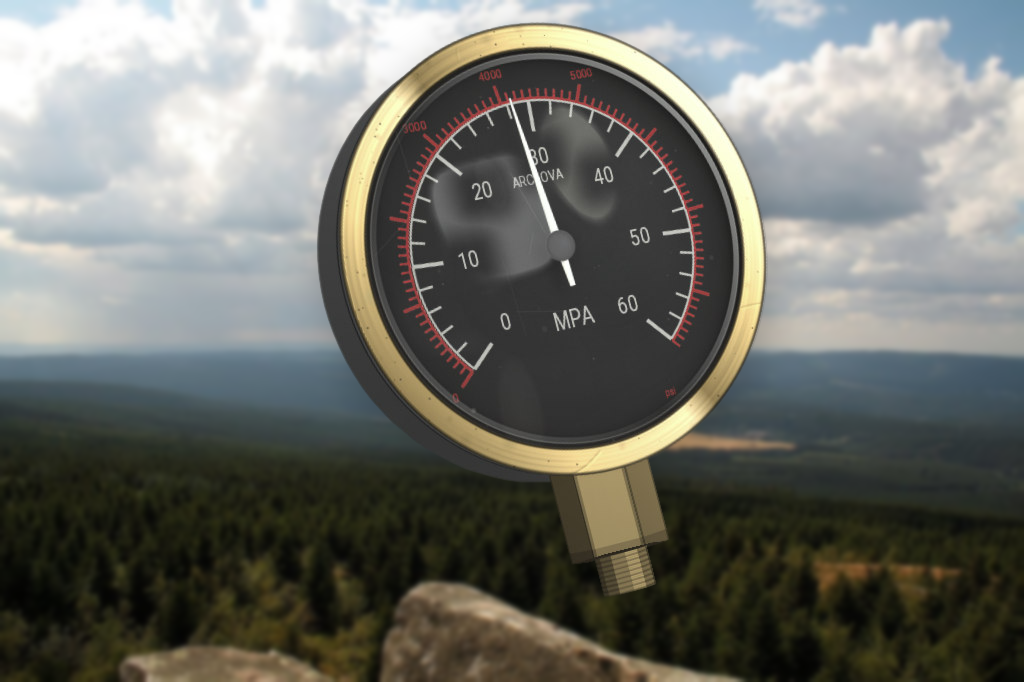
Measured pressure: 28 MPa
